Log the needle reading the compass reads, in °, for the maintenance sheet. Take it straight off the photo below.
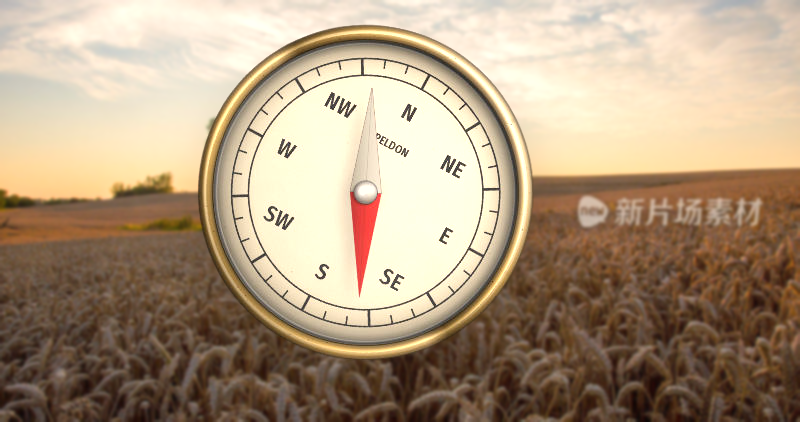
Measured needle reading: 155 °
